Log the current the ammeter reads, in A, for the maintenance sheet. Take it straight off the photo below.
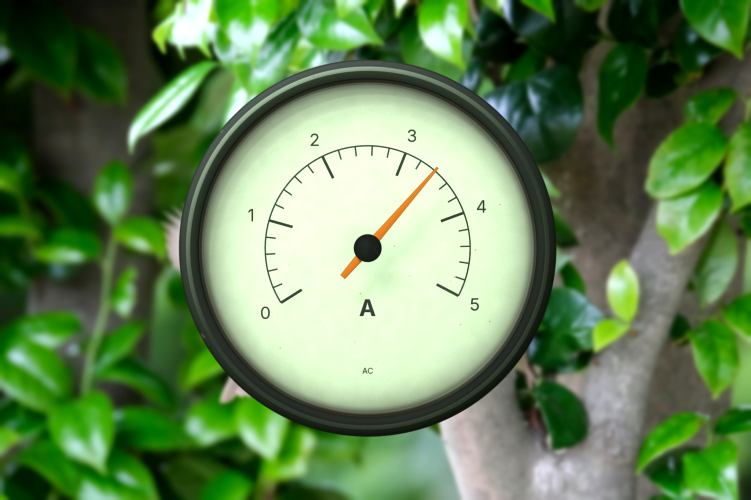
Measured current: 3.4 A
